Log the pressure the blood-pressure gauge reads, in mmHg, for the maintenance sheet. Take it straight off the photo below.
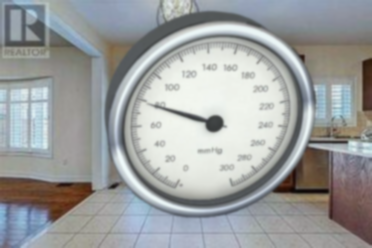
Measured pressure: 80 mmHg
